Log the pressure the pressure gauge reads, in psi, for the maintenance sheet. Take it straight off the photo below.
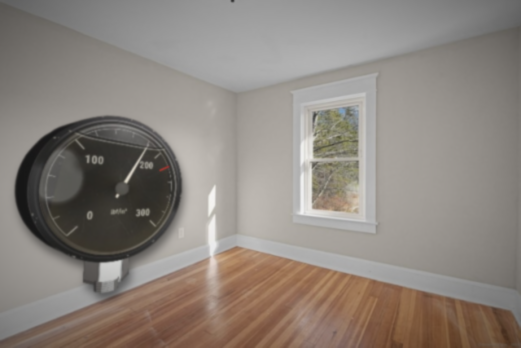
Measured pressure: 180 psi
